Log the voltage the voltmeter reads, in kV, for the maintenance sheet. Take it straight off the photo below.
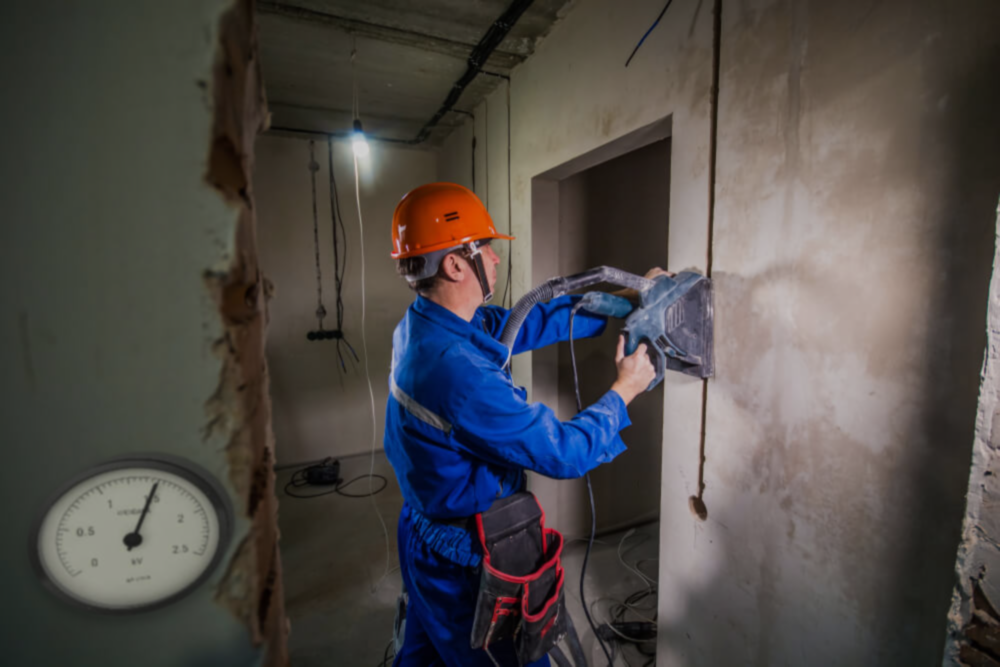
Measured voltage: 1.5 kV
